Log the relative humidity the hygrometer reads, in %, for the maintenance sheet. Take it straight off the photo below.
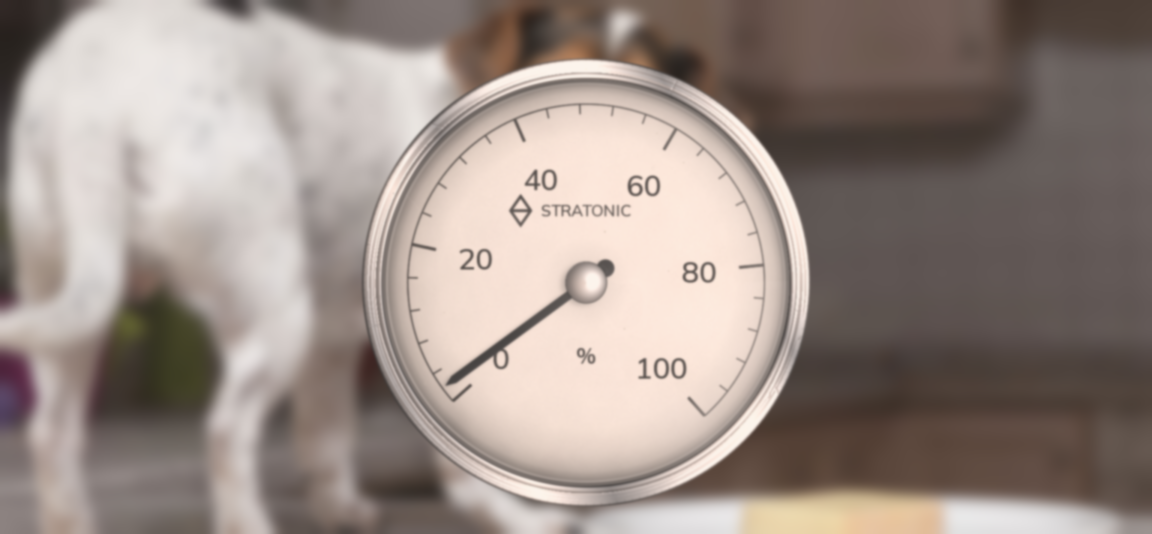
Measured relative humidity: 2 %
